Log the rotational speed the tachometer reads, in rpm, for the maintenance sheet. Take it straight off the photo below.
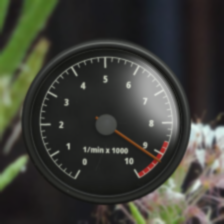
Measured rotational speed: 9200 rpm
